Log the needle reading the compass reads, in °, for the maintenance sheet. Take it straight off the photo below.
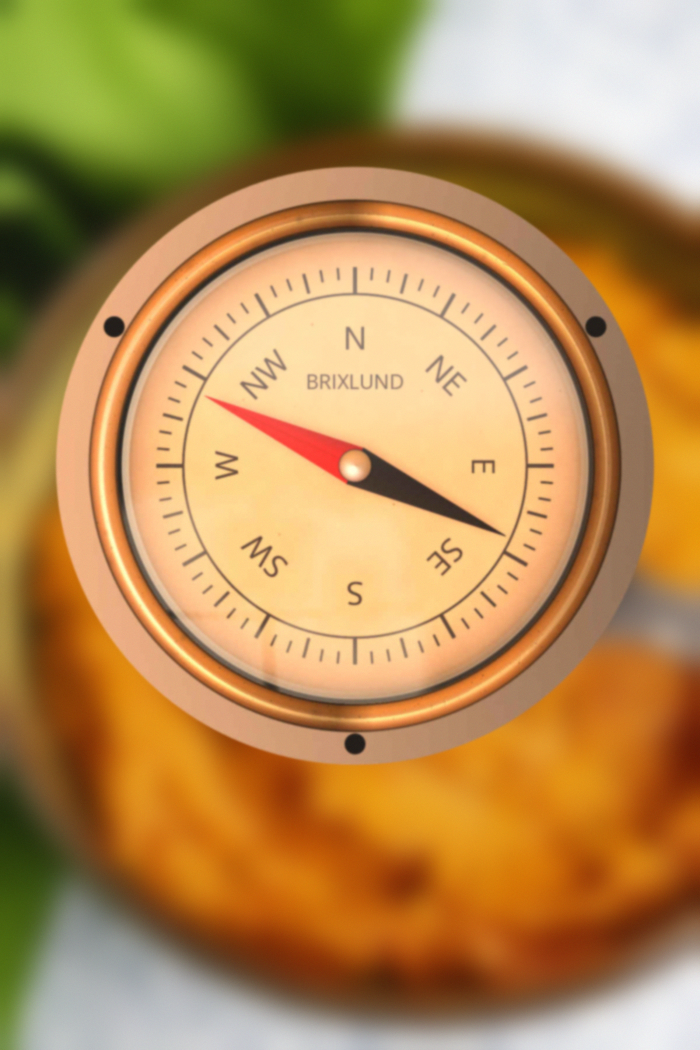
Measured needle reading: 295 °
